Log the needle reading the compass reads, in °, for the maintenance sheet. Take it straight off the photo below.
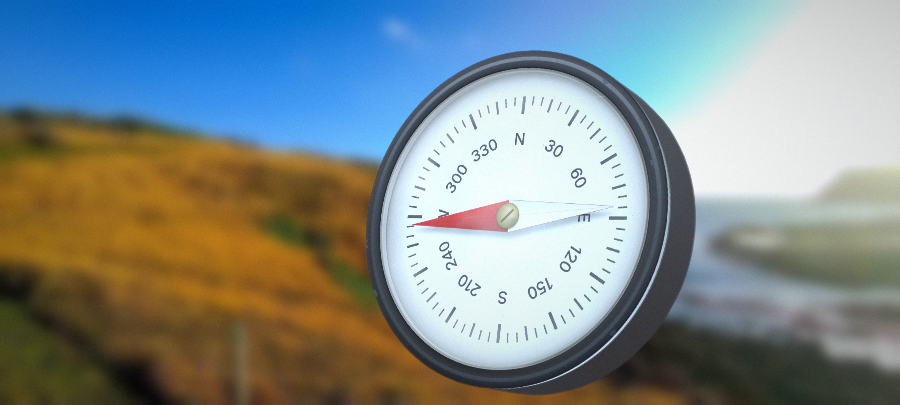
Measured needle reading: 265 °
